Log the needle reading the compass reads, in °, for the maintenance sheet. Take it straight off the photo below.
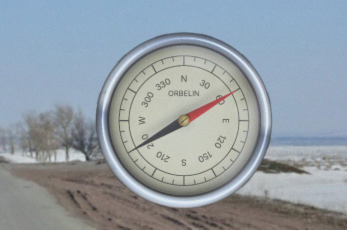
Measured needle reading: 60 °
